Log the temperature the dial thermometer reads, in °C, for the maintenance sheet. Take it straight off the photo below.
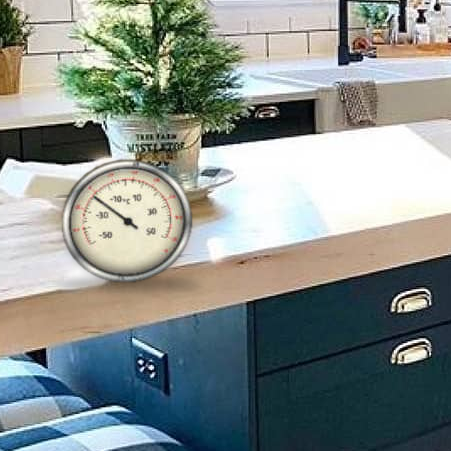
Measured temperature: -20 °C
